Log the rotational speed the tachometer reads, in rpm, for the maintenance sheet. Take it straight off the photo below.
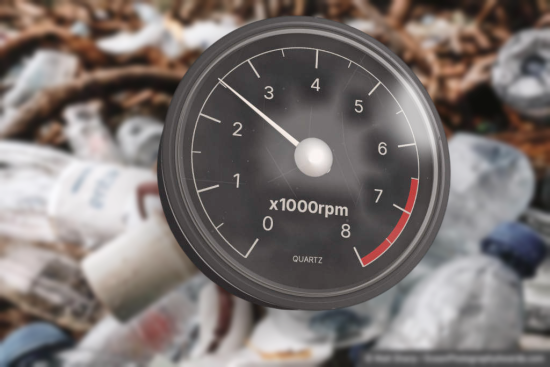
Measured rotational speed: 2500 rpm
